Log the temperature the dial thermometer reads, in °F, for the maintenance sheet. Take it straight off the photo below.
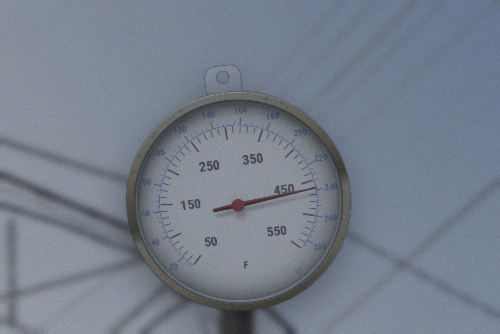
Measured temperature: 460 °F
